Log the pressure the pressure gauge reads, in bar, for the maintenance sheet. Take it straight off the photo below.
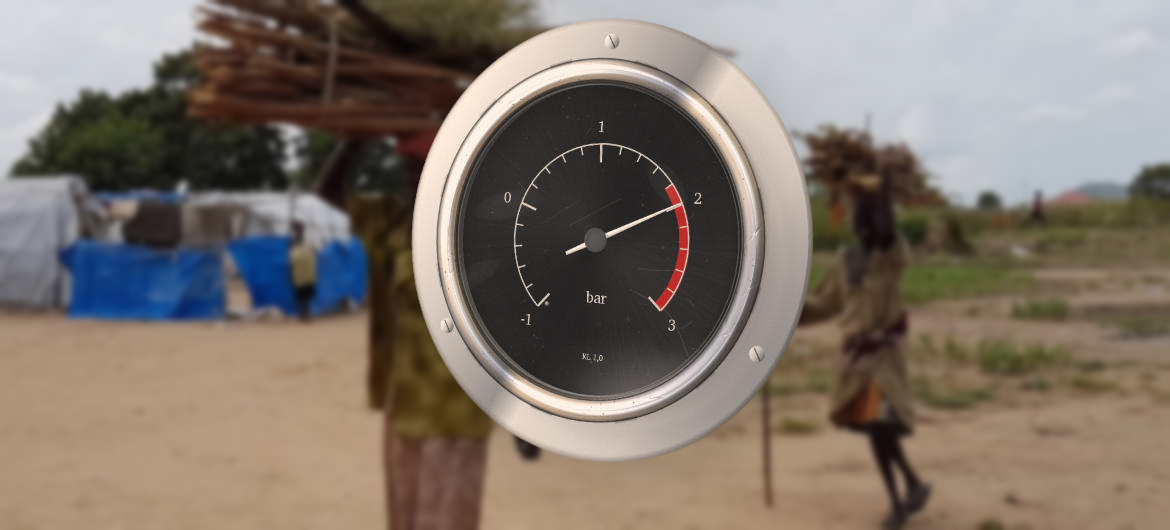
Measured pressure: 2 bar
